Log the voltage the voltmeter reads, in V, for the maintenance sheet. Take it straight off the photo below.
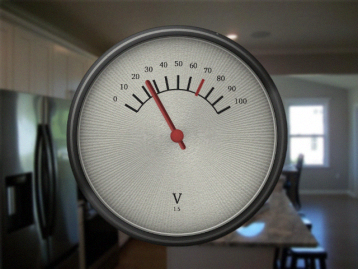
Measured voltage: 25 V
